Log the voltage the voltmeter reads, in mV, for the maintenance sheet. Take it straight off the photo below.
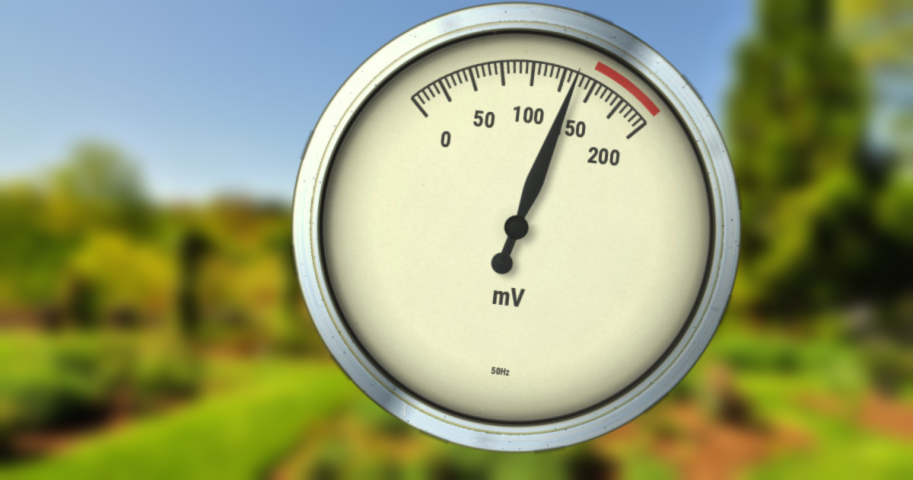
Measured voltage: 135 mV
